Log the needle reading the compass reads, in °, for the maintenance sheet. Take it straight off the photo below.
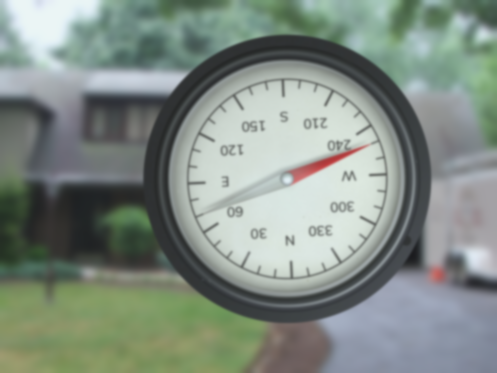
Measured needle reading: 250 °
